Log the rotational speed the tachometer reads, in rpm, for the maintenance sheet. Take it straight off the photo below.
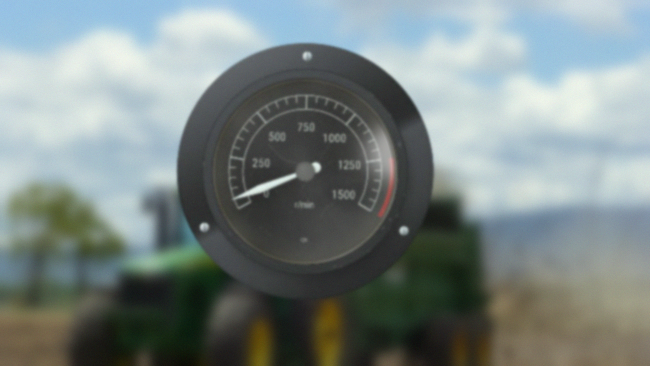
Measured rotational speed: 50 rpm
